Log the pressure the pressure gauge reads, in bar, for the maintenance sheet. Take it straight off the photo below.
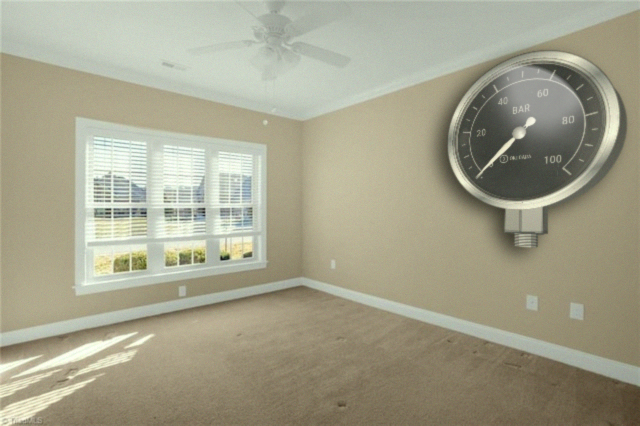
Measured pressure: 0 bar
